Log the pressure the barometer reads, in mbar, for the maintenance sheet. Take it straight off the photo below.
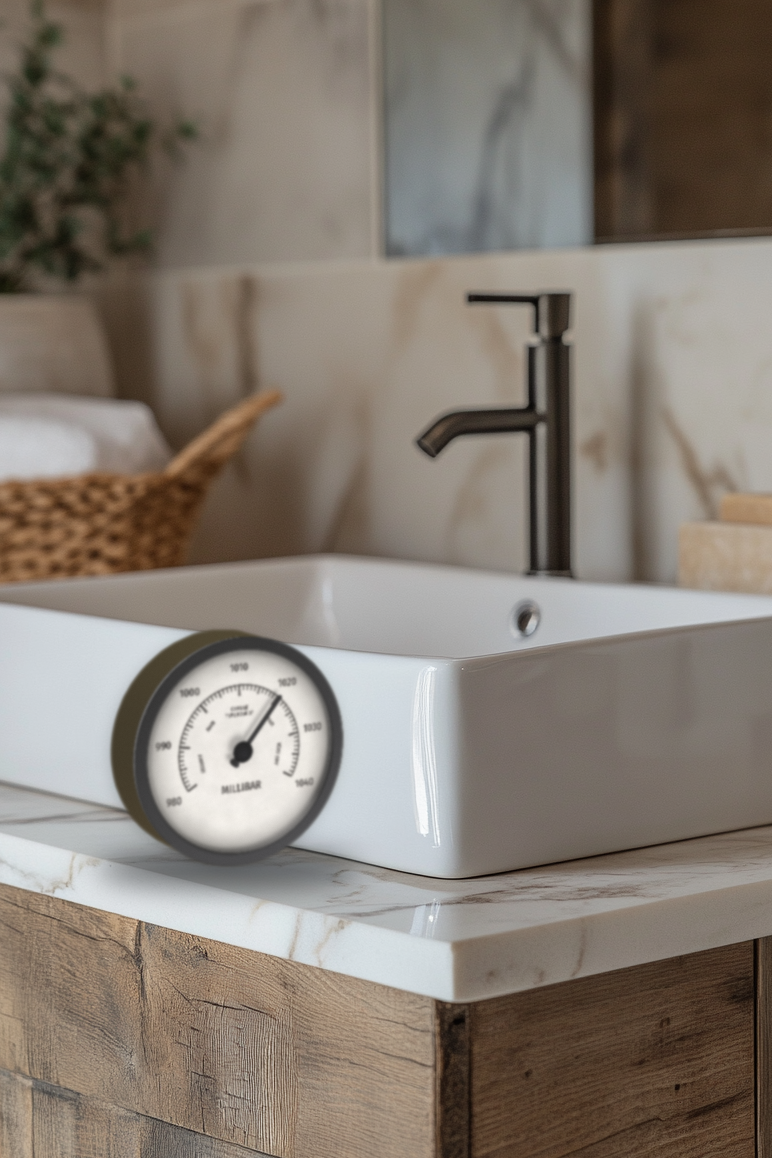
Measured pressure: 1020 mbar
